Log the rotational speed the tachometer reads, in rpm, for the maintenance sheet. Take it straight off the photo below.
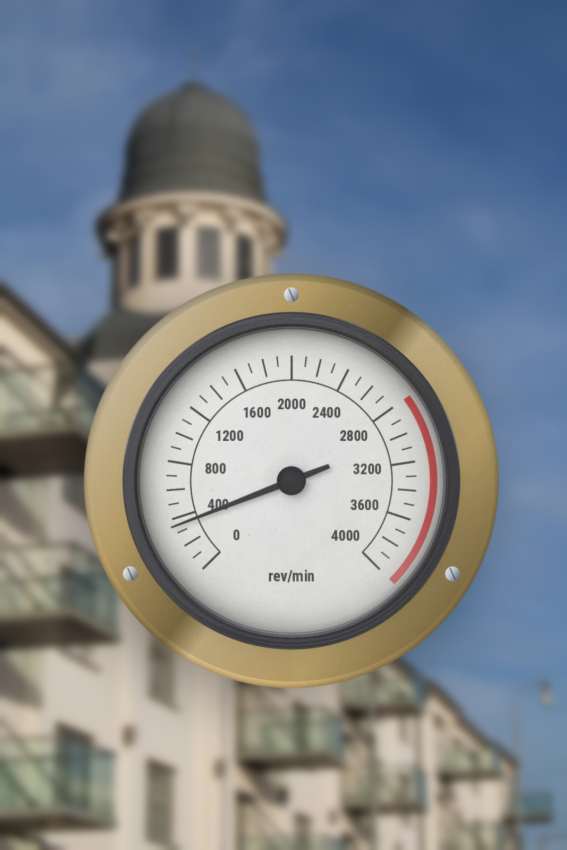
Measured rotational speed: 350 rpm
